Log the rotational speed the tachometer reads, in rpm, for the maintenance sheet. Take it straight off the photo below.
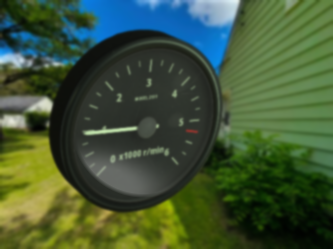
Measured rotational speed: 1000 rpm
